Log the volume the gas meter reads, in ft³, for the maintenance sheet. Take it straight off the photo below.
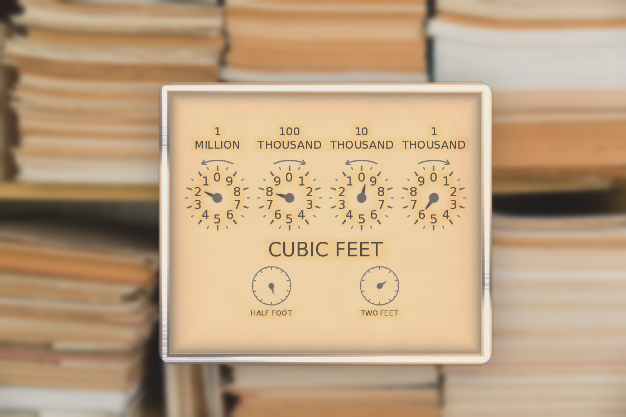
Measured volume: 179600 ft³
